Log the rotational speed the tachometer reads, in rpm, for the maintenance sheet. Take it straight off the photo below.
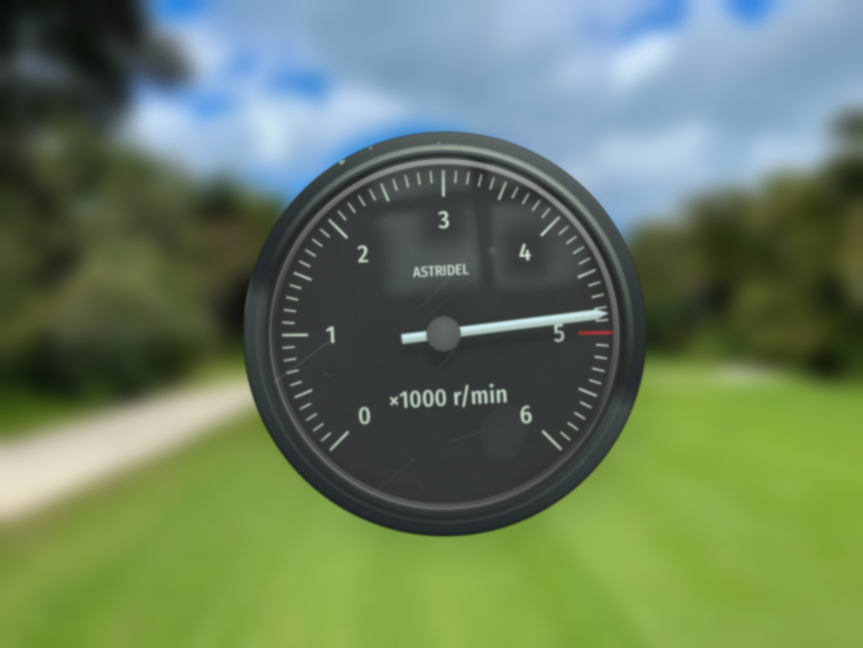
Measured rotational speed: 4850 rpm
